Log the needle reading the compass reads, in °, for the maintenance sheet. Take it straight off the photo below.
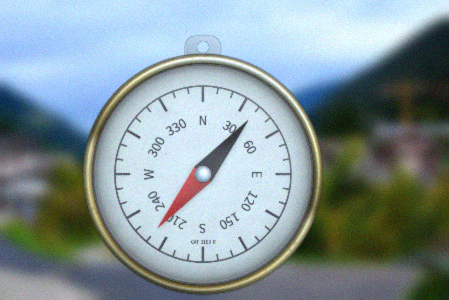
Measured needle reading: 220 °
